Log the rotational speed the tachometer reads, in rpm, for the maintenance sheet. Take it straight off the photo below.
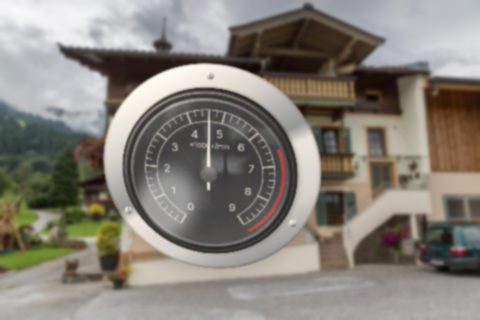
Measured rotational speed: 4600 rpm
